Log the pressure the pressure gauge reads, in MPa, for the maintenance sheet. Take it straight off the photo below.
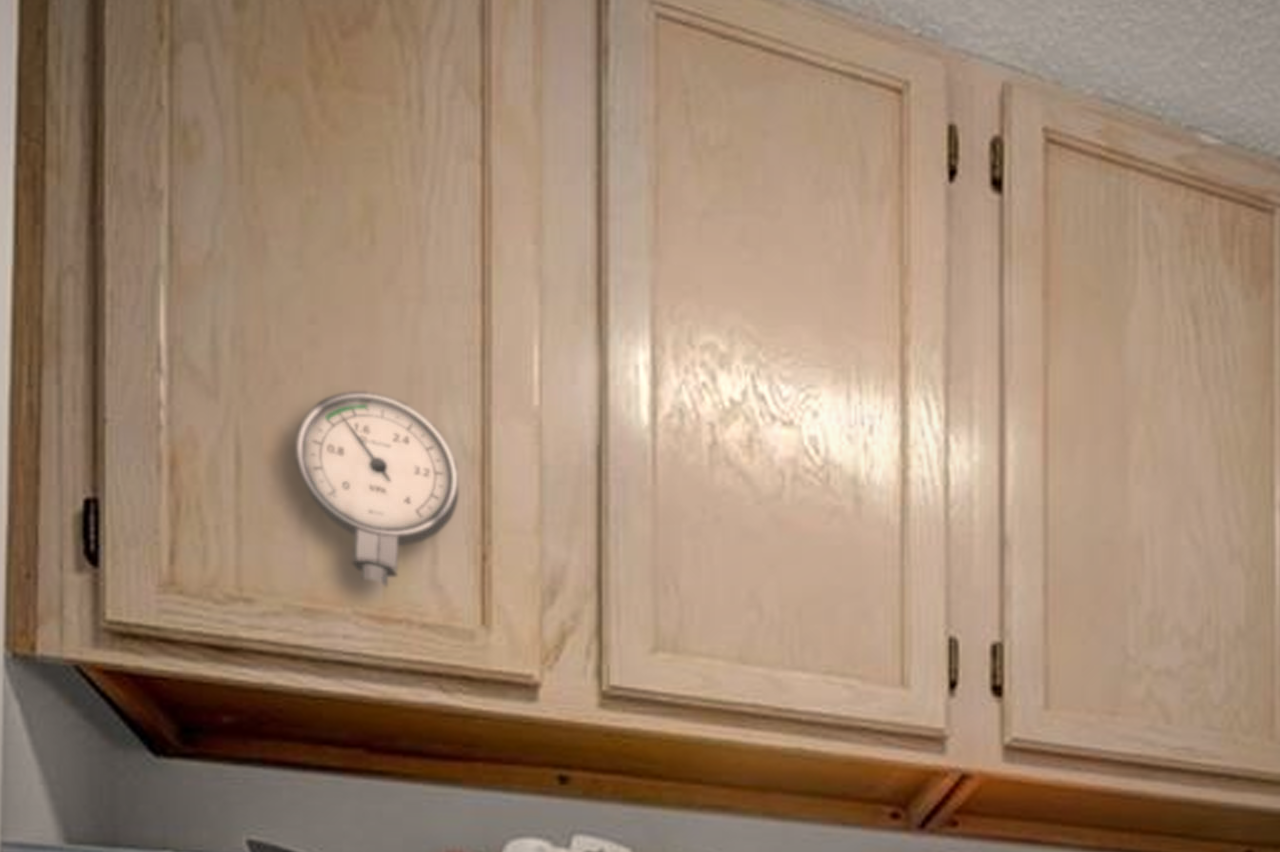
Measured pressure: 1.4 MPa
